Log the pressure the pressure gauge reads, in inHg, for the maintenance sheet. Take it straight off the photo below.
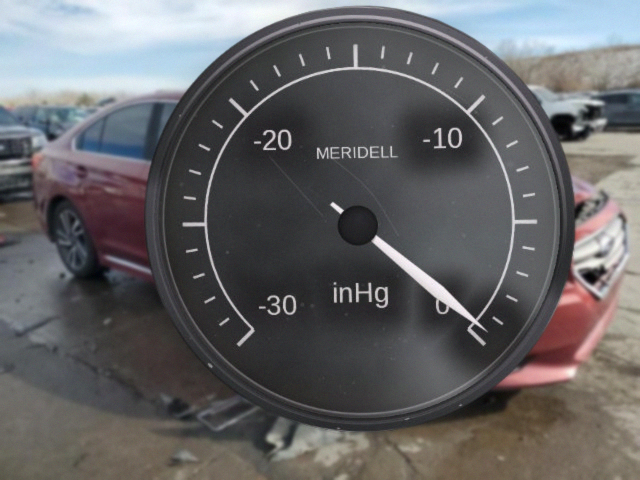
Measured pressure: -0.5 inHg
